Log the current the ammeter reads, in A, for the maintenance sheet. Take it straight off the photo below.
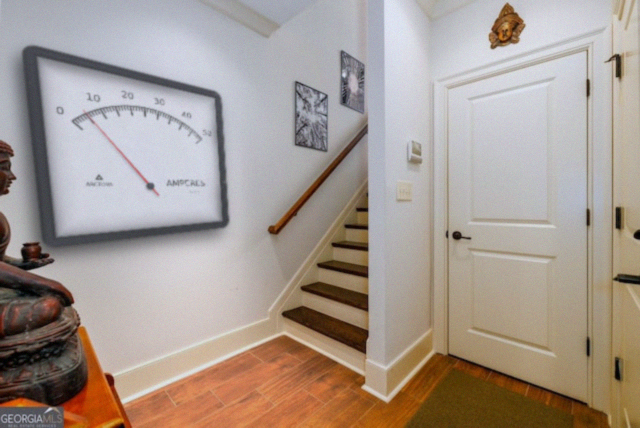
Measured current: 5 A
